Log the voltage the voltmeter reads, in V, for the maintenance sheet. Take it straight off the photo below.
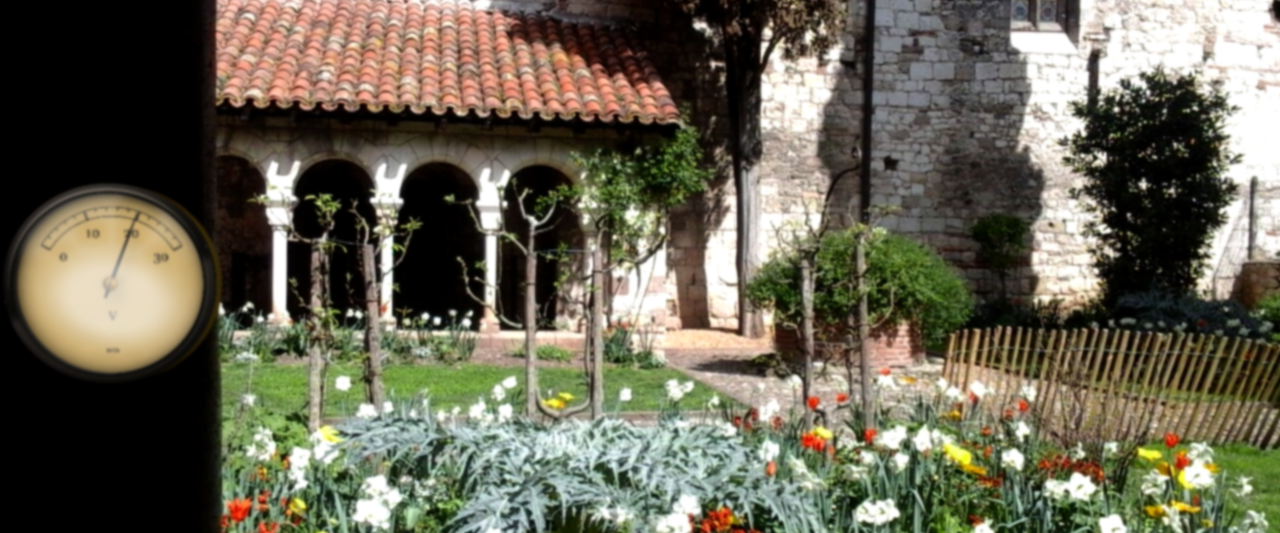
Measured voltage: 20 V
